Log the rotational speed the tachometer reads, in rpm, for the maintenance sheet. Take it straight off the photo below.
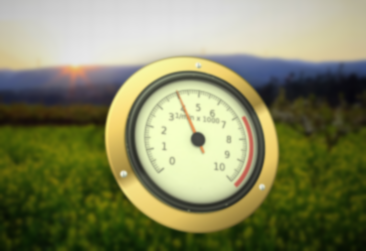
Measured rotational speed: 4000 rpm
